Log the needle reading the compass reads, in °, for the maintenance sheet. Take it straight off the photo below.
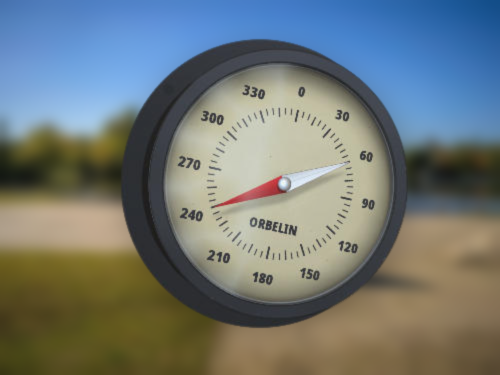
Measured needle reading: 240 °
